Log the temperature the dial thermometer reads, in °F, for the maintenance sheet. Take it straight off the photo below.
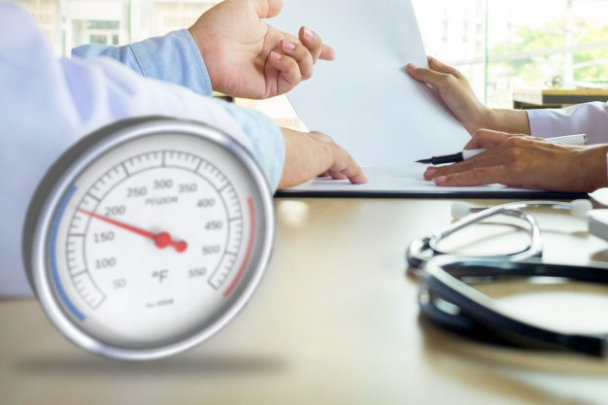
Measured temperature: 180 °F
